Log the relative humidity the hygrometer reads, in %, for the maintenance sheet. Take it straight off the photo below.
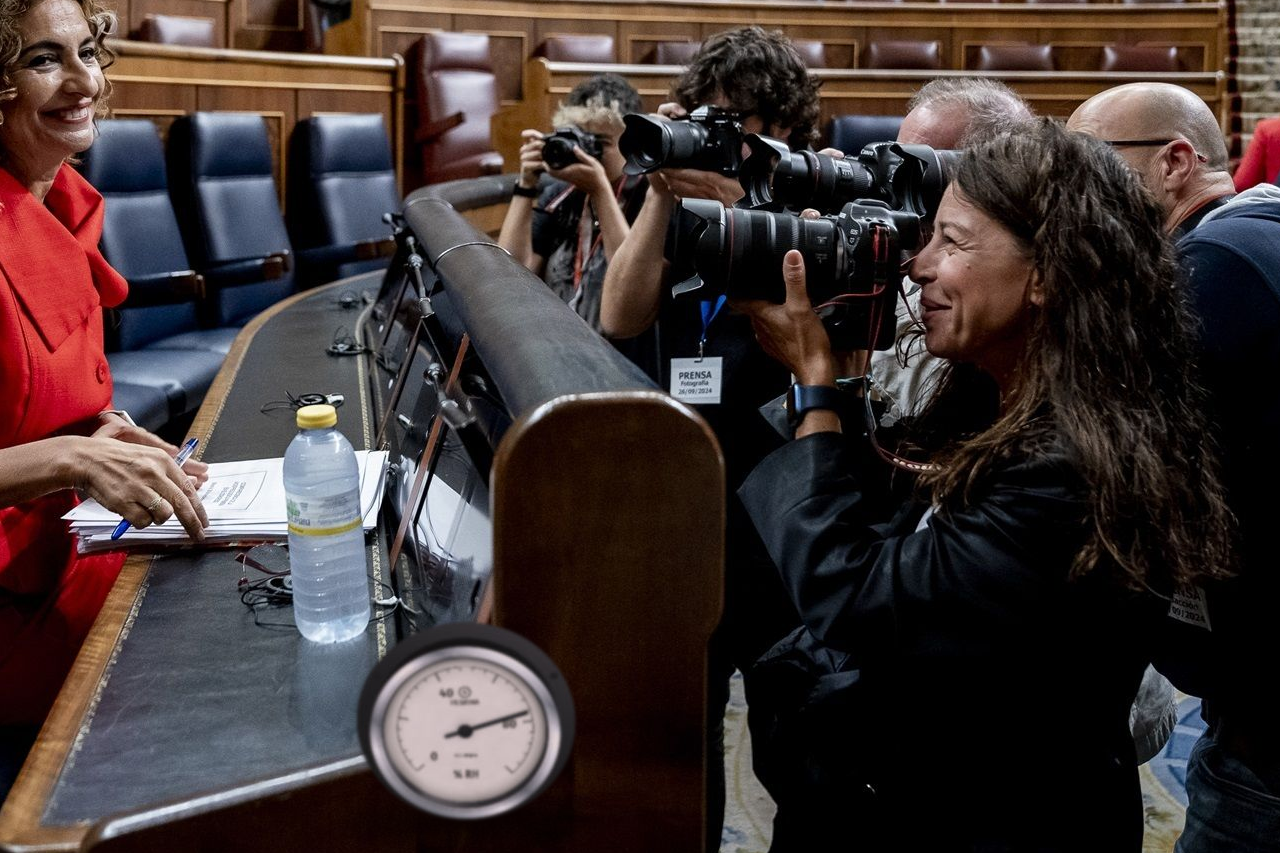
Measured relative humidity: 76 %
